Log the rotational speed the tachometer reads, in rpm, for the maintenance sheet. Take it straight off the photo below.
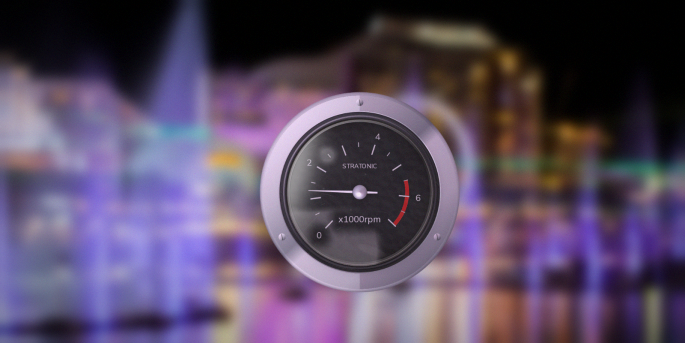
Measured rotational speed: 1250 rpm
